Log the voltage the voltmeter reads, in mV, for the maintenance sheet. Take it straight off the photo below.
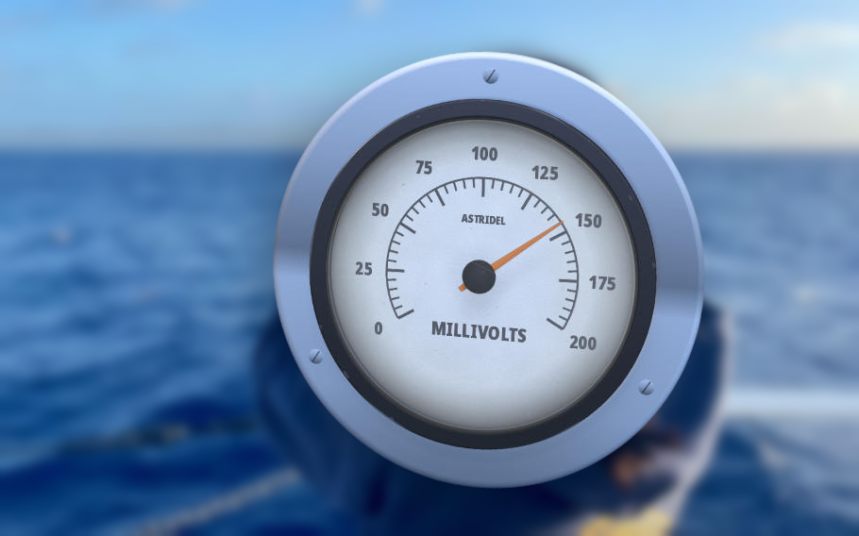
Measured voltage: 145 mV
